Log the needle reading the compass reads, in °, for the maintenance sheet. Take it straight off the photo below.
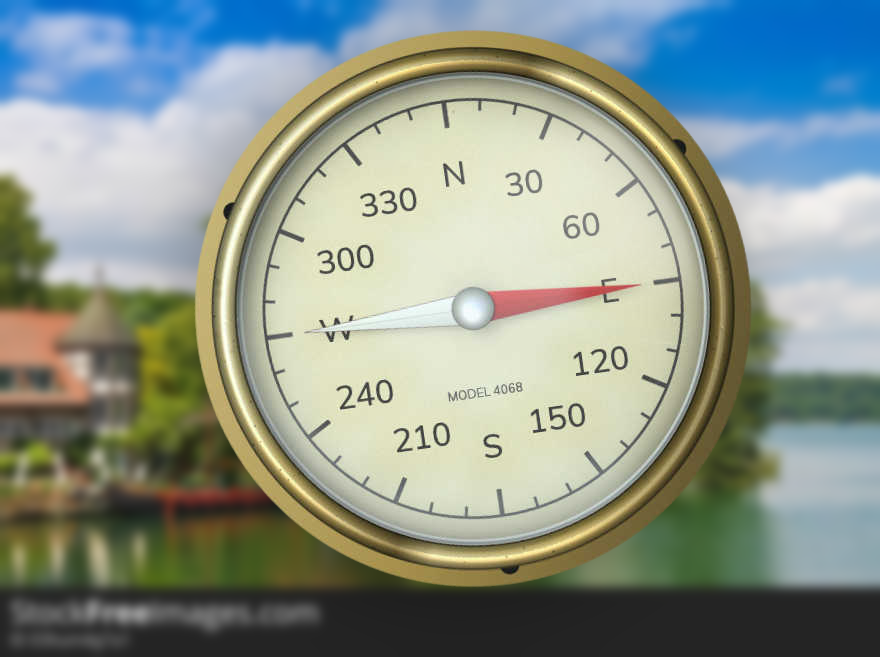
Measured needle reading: 90 °
